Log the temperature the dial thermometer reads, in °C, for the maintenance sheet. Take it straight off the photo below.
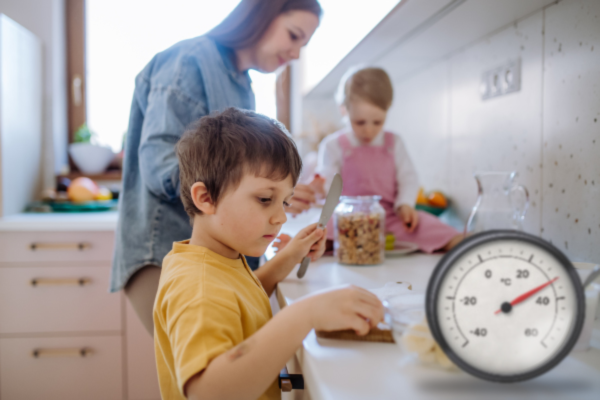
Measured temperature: 32 °C
